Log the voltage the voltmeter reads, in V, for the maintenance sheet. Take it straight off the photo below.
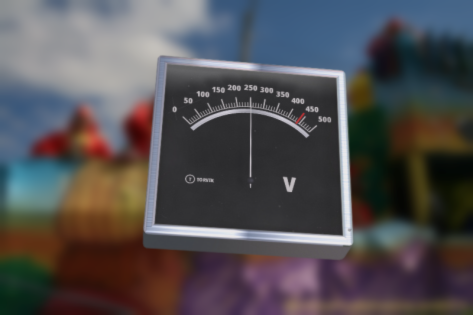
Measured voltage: 250 V
